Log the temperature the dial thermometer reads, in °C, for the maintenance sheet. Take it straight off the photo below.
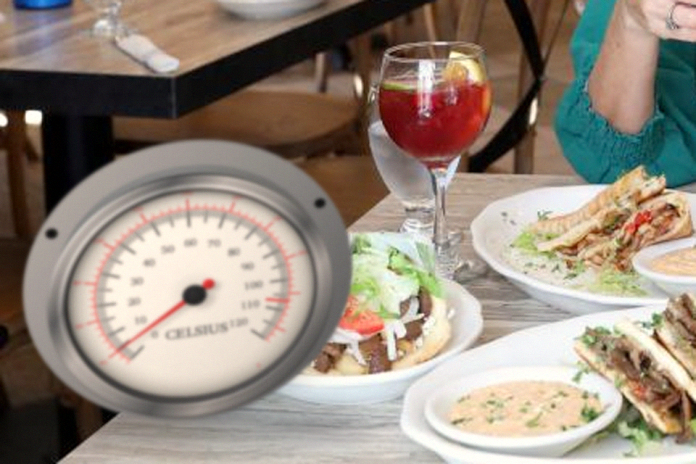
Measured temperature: 5 °C
